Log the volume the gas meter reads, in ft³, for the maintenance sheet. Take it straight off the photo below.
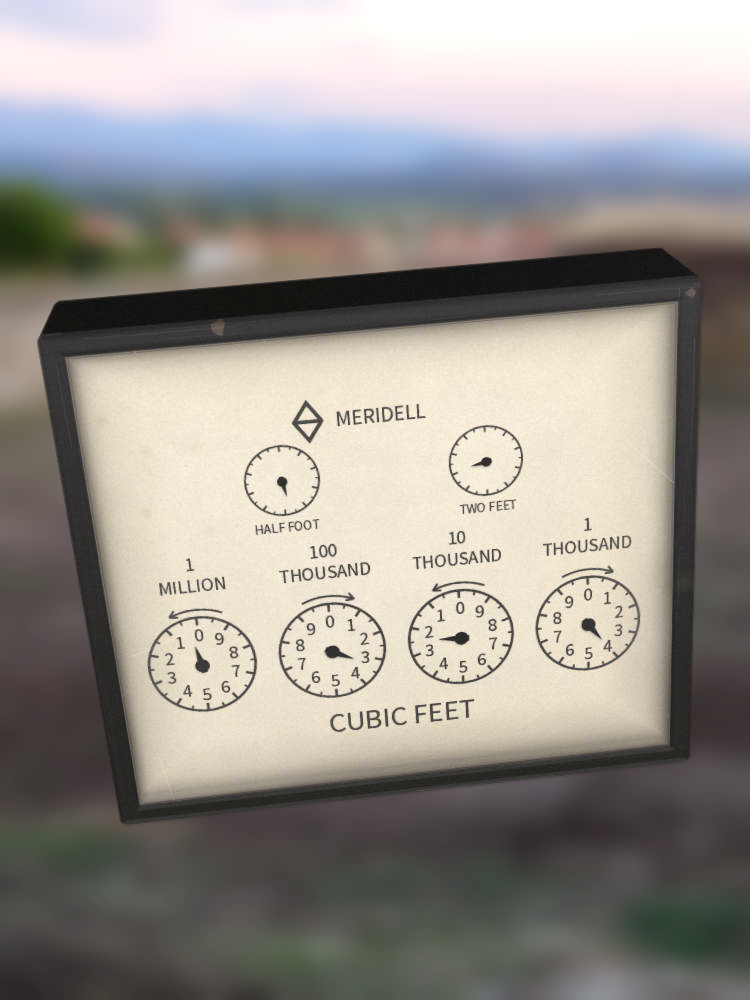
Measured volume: 32400 ft³
